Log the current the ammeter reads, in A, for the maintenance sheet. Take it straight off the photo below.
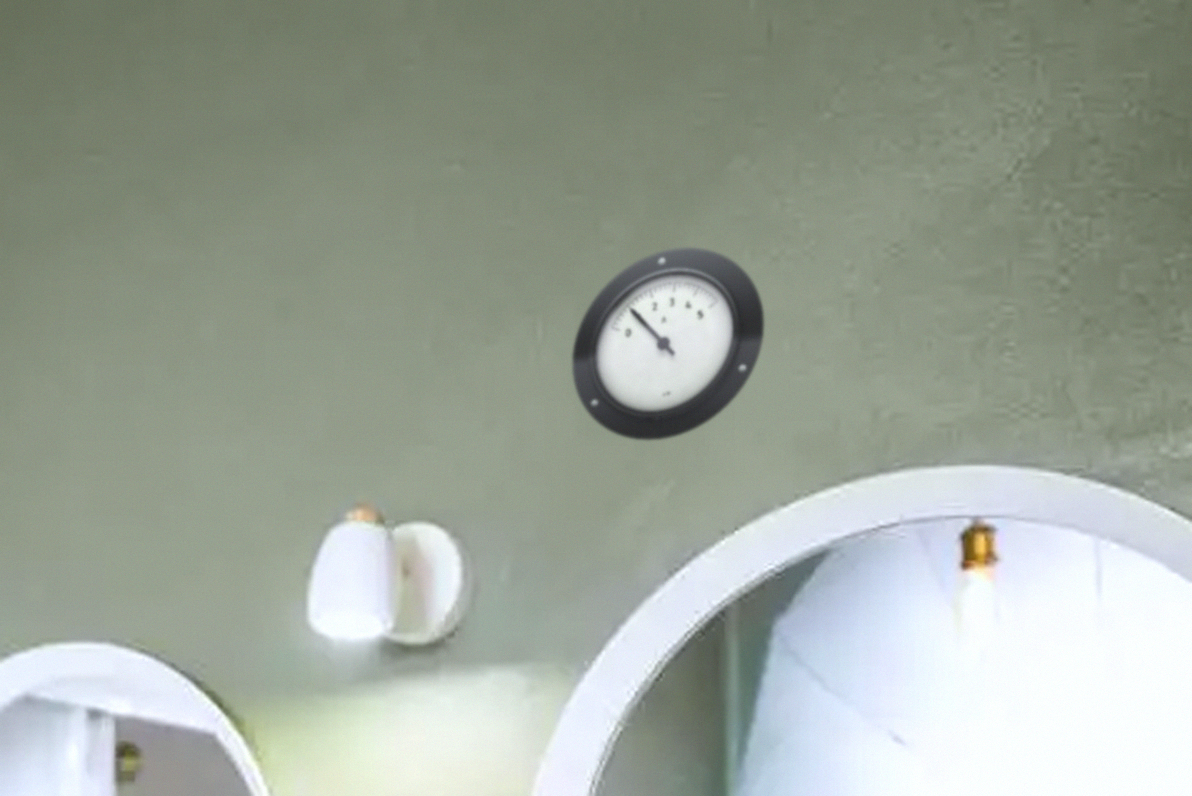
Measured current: 1 A
